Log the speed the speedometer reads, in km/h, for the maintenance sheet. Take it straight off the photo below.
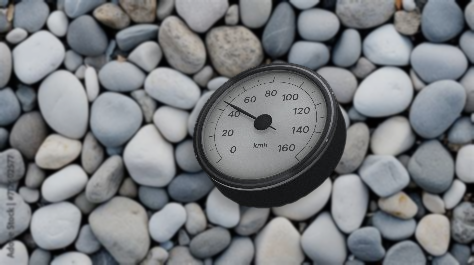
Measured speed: 45 km/h
